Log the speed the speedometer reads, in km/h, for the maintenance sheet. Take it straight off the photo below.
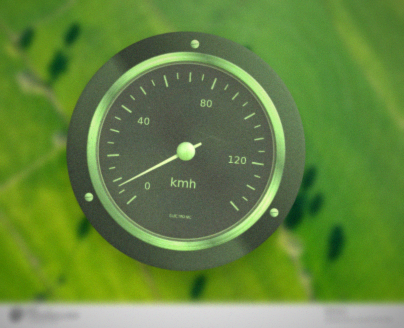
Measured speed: 7.5 km/h
